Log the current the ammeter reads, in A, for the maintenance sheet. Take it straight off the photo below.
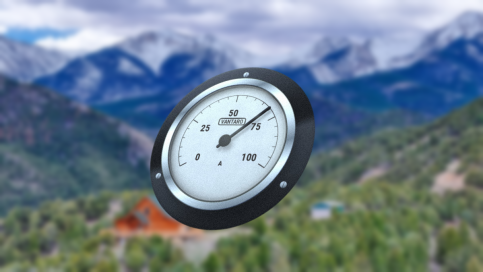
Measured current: 70 A
